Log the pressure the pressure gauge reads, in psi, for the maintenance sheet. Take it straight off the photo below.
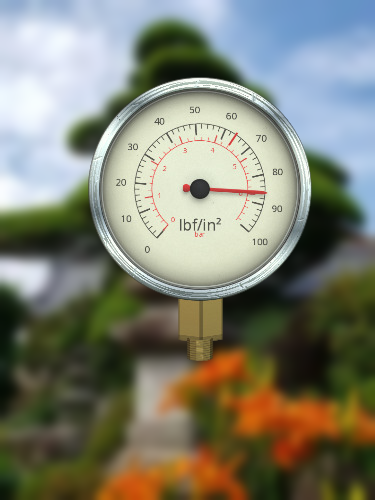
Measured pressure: 86 psi
